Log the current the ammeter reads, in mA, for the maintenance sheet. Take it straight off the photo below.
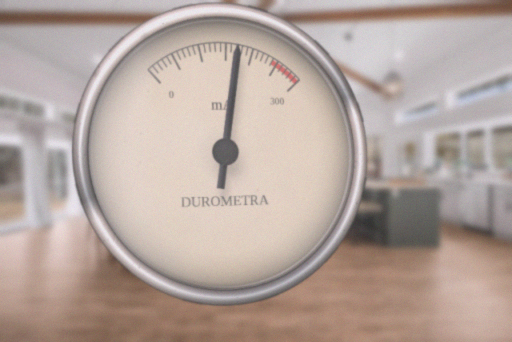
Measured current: 170 mA
